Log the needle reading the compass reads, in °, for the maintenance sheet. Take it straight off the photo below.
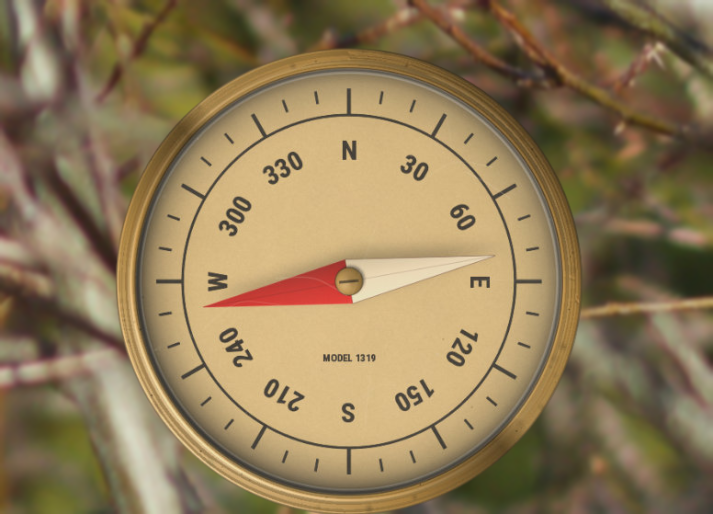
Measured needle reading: 260 °
